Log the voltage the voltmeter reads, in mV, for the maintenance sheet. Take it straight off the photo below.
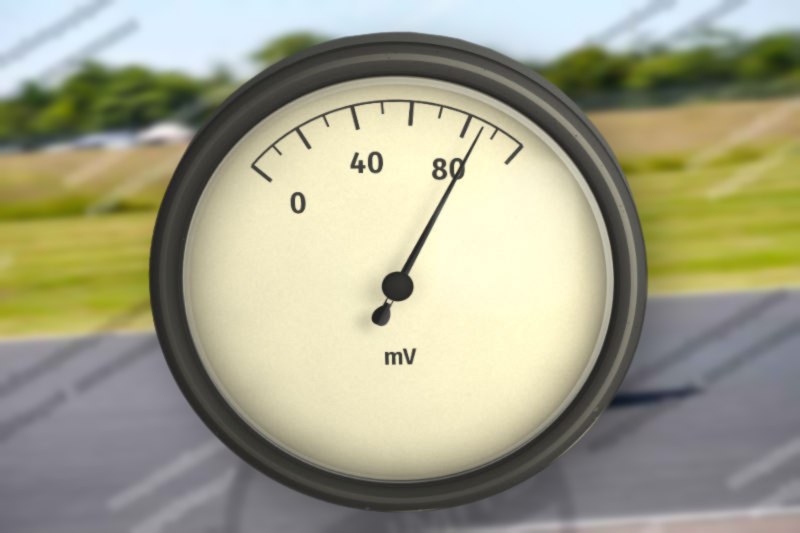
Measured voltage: 85 mV
